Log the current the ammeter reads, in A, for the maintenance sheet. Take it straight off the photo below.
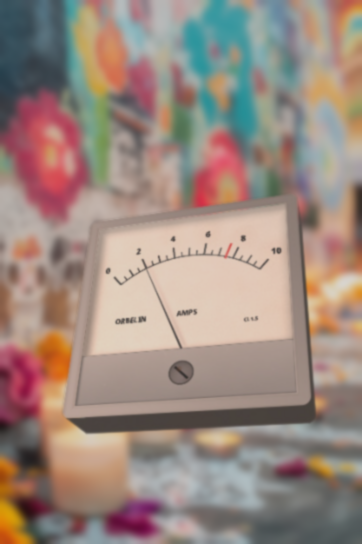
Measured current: 2 A
